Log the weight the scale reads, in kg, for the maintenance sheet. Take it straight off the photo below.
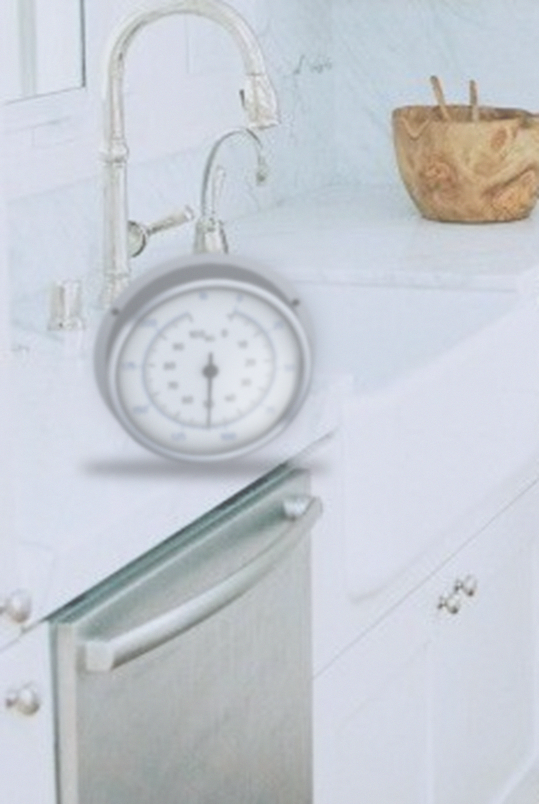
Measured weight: 50 kg
